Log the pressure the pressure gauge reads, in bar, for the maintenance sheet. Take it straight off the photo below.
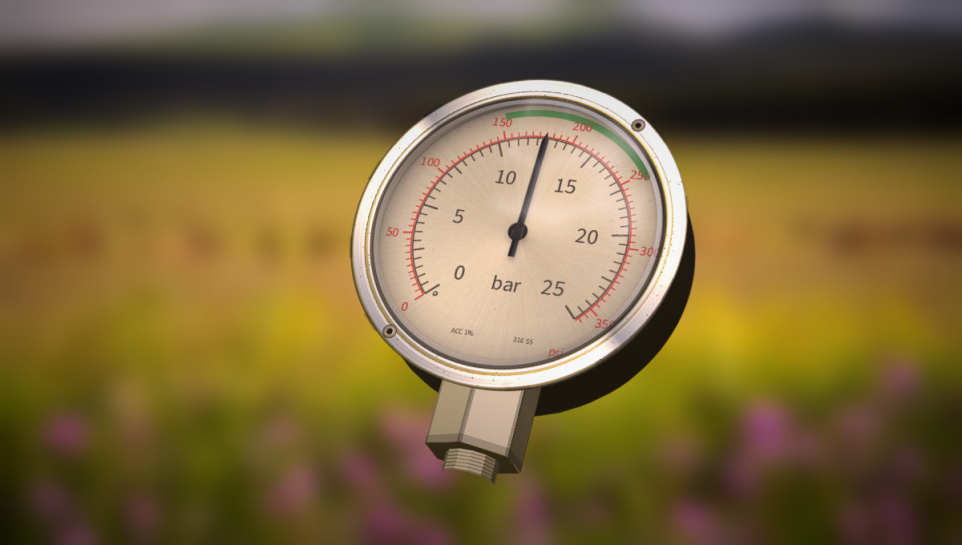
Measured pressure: 12.5 bar
